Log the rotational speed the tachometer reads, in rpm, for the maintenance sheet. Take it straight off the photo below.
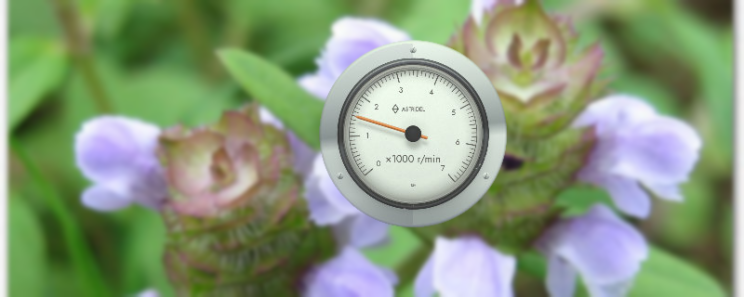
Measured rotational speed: 1500 rpm
